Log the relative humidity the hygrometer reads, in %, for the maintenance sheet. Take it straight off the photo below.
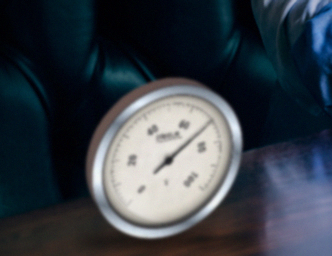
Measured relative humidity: 70 %
